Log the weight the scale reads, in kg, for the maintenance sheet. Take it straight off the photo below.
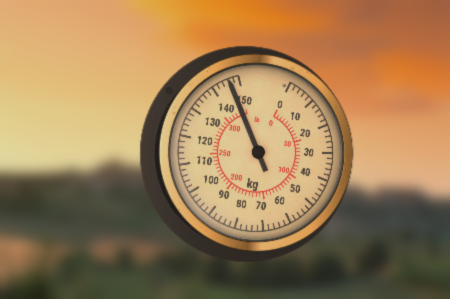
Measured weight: 146 kg
